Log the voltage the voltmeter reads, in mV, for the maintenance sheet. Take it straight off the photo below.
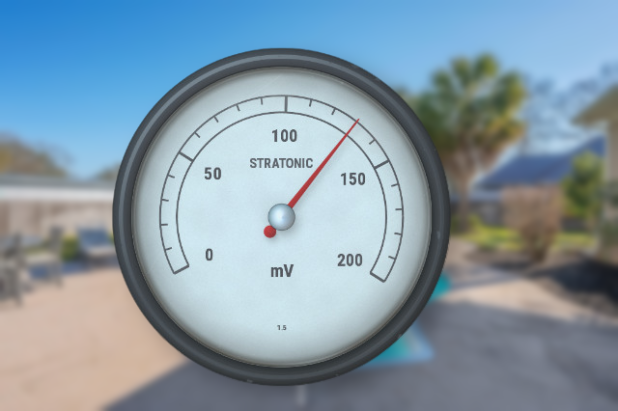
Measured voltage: 130 mV
